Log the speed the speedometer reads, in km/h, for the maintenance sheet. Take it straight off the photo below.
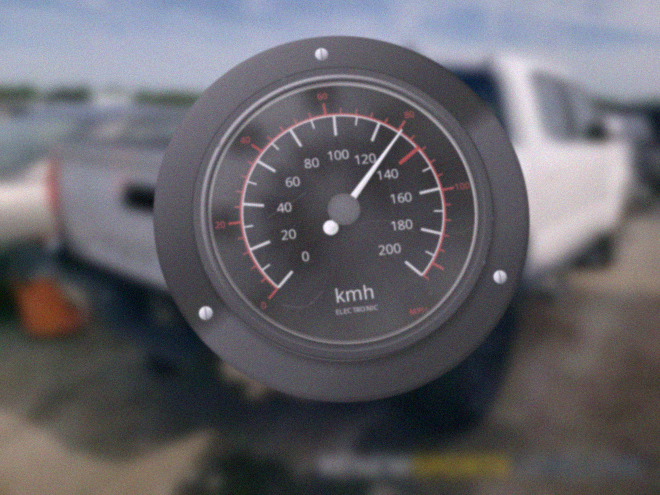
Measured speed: 130 km/h
